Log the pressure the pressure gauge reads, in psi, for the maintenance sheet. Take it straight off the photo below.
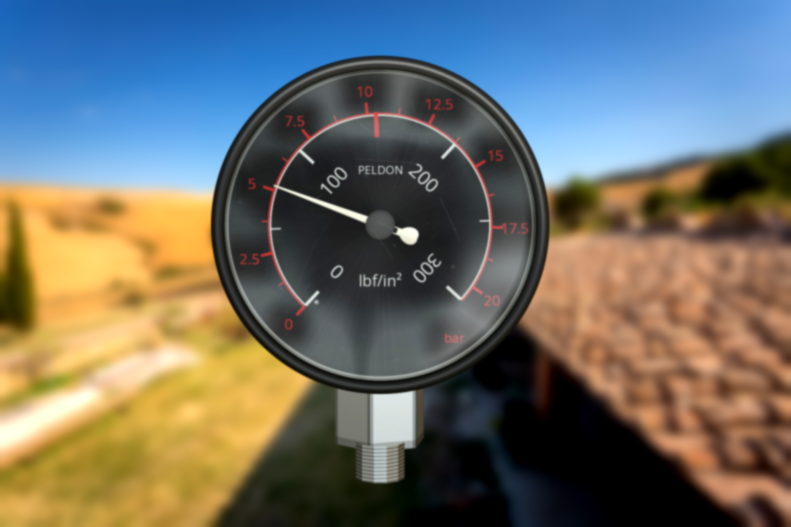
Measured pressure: 75 psi
